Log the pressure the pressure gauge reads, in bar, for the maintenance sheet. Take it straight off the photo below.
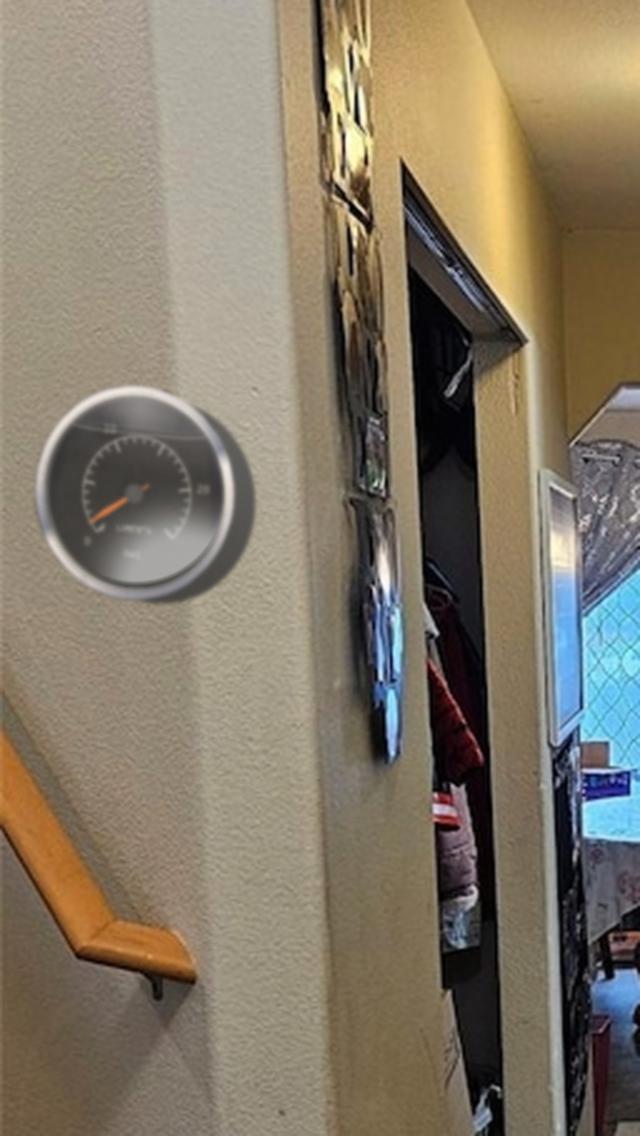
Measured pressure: 1 bar
